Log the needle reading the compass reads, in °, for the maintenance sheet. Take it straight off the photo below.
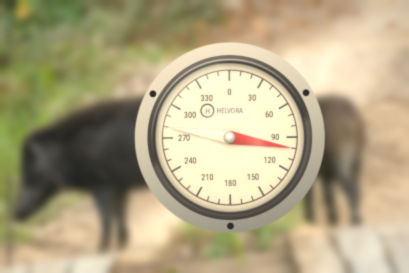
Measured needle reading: 100 °
